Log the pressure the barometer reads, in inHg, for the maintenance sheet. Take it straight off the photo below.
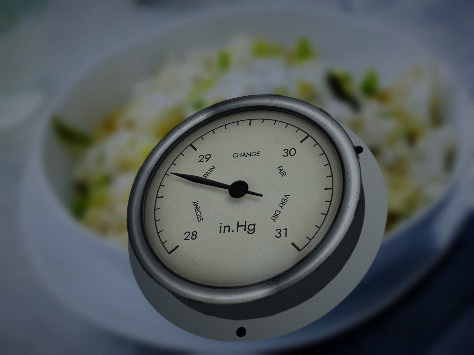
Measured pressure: 28.7 inHg
